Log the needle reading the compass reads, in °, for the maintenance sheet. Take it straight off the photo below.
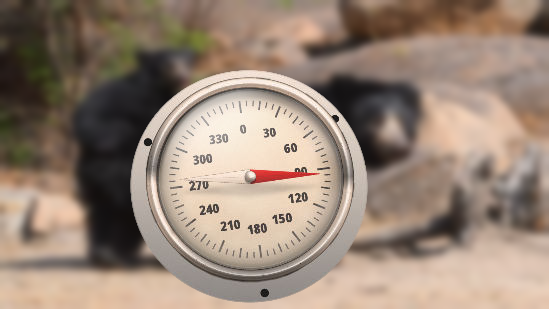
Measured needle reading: 95 °
